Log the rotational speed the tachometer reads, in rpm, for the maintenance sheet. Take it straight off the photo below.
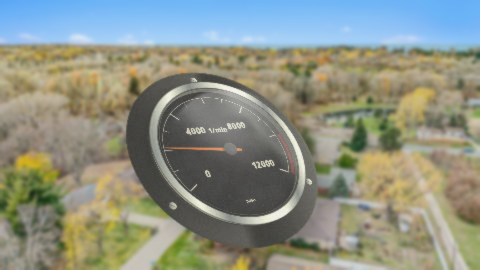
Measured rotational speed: 2000 rpm
